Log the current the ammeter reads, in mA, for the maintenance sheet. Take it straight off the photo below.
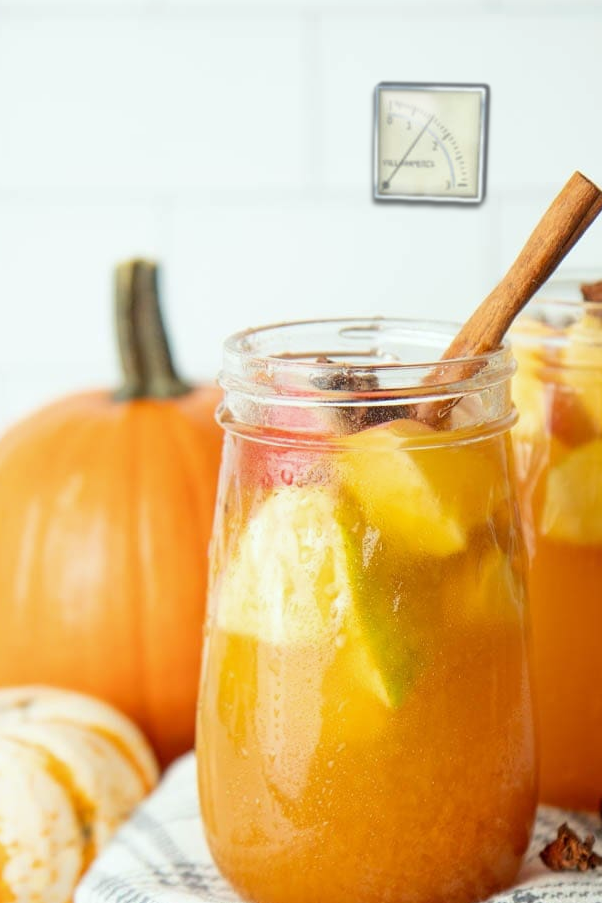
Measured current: 1.5 mA
